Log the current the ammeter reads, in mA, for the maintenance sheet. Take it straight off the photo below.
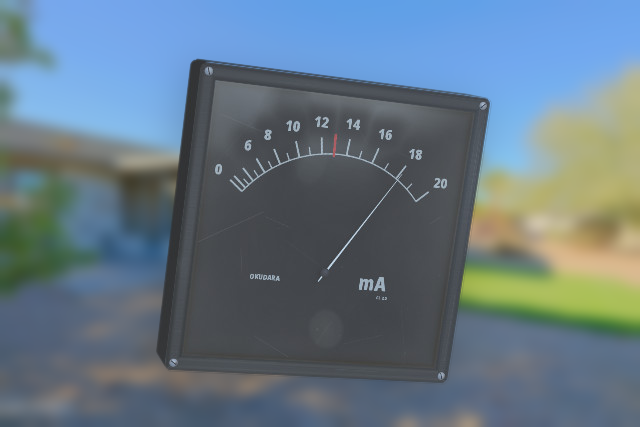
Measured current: 18 mA
